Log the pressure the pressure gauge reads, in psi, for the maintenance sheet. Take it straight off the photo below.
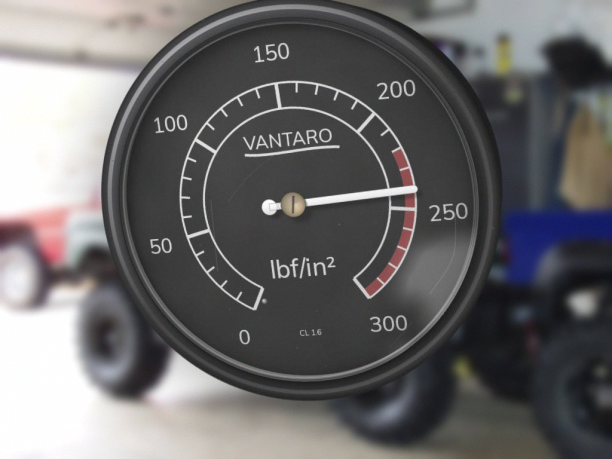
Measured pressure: 240 psi
